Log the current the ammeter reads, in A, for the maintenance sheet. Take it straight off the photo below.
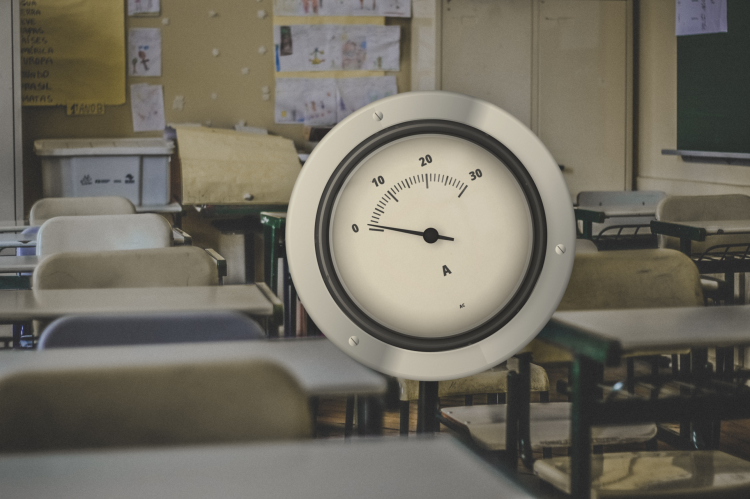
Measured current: 1 A
